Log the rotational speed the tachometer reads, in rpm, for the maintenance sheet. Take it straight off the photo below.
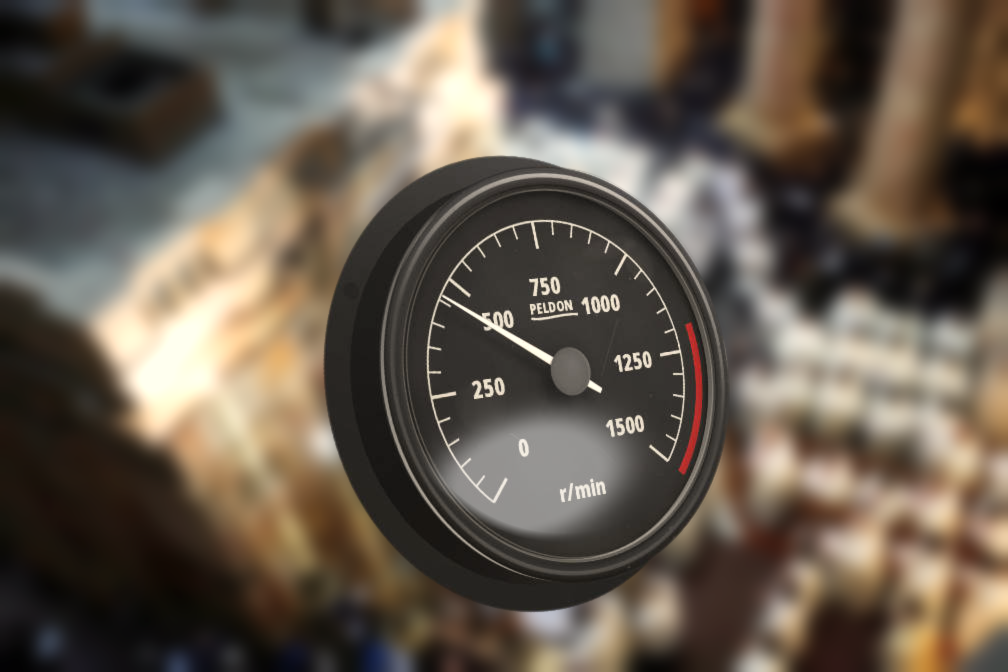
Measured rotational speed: 450 rpm
